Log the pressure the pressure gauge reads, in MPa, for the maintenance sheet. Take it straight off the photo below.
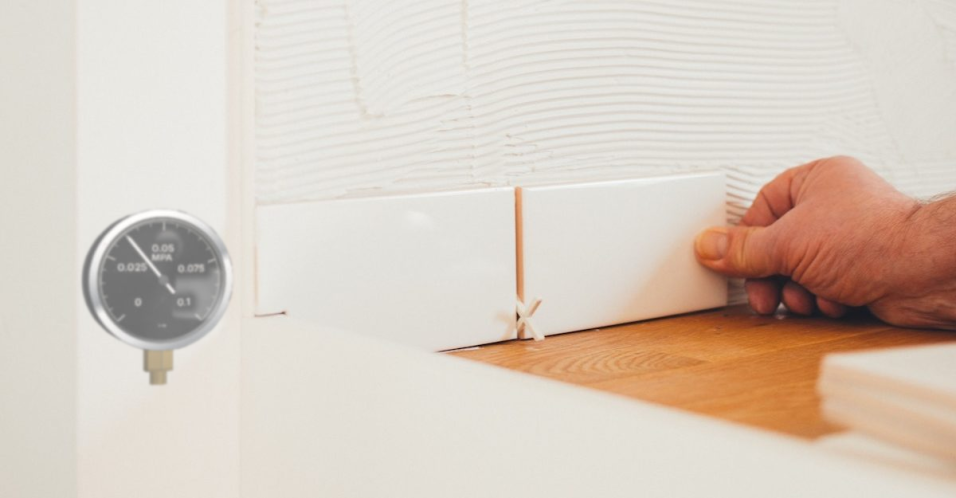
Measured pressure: 0.035 MPa
